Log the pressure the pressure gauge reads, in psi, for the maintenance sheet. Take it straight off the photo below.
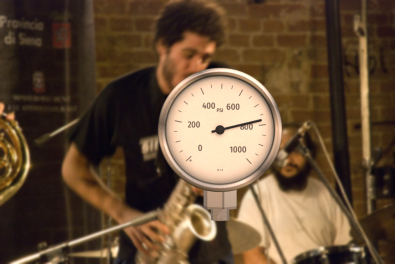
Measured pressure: 775 psi
